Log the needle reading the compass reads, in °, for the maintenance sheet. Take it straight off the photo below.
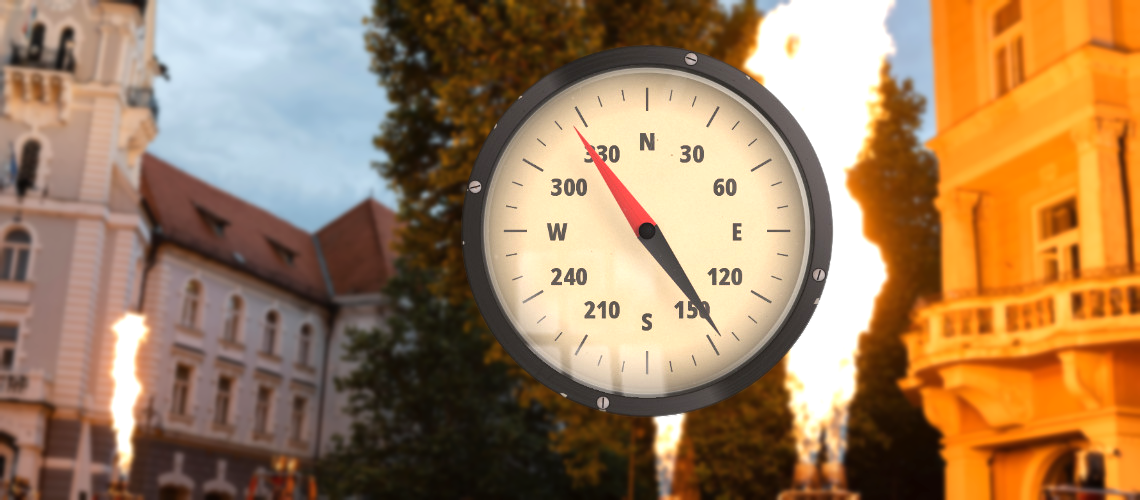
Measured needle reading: 325 °
